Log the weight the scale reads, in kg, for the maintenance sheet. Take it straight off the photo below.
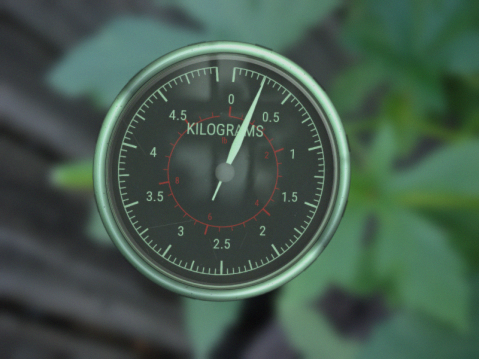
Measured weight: 0.25 kg
